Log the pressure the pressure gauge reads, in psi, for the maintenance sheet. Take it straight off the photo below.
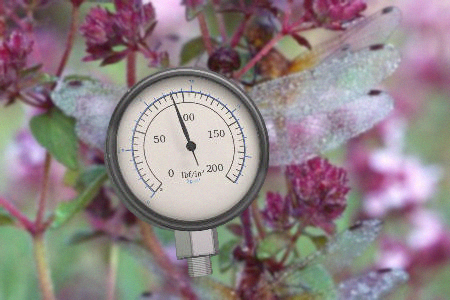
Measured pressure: 90 psi
